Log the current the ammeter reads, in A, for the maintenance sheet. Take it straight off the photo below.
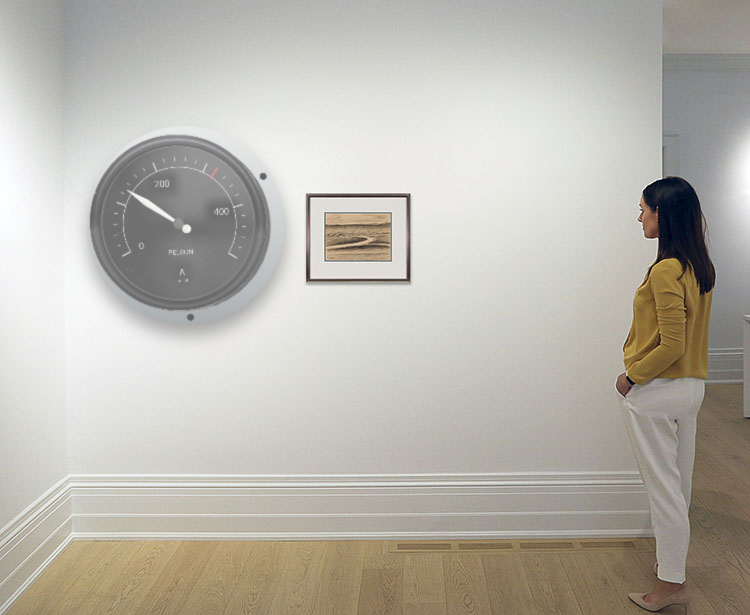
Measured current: 130 A
